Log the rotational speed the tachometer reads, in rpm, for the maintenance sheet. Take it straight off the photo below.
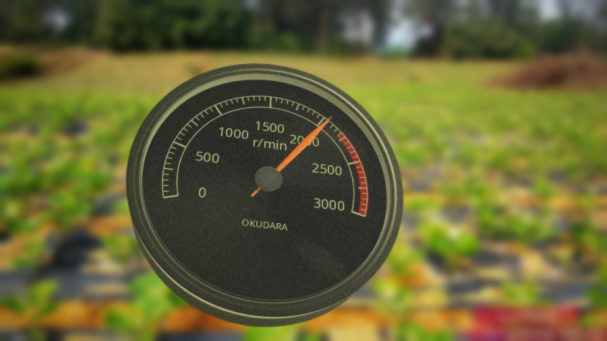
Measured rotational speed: 2050 rpm
